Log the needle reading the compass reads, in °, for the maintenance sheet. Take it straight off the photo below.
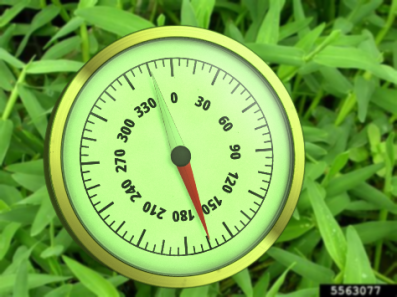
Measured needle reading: 165 °
